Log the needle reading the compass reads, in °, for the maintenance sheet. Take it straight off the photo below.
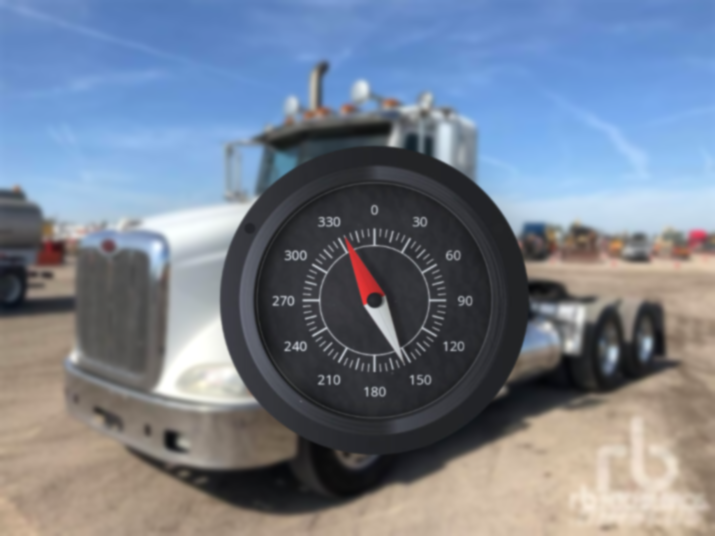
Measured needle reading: 335 °
